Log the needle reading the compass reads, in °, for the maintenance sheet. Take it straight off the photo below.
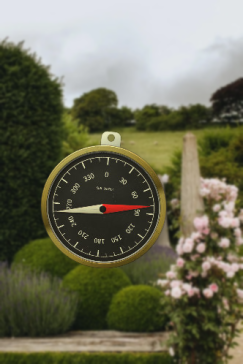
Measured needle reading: 80 °
